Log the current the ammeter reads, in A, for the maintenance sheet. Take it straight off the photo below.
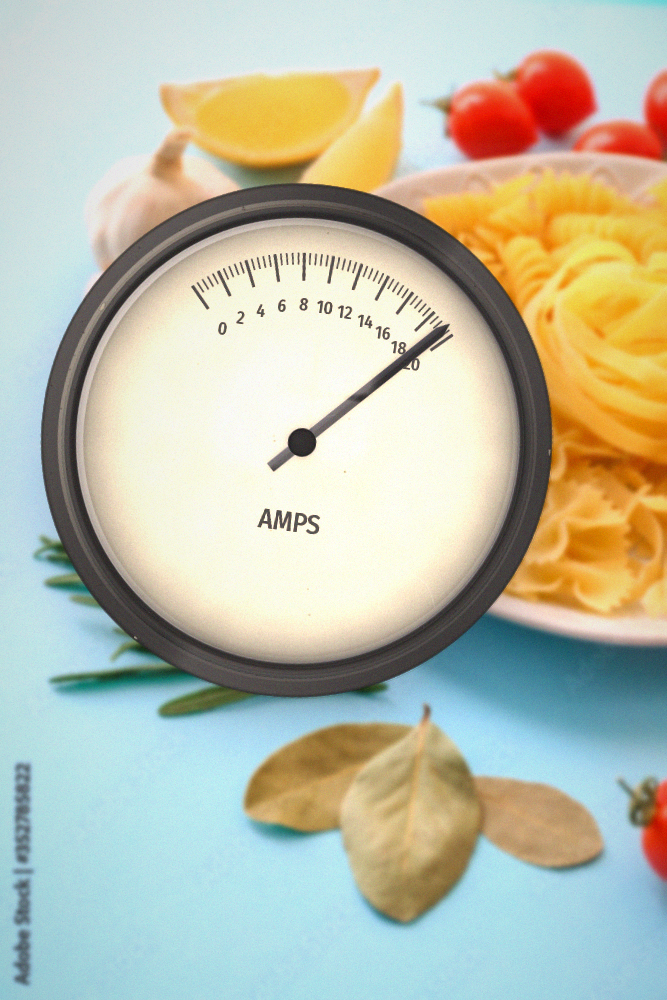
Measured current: 19.2 A
